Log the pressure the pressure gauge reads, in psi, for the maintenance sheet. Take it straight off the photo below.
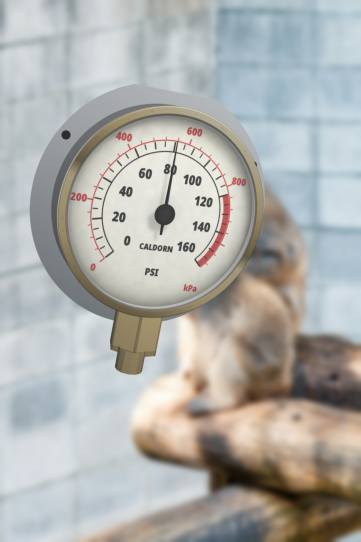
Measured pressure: 80 psi
